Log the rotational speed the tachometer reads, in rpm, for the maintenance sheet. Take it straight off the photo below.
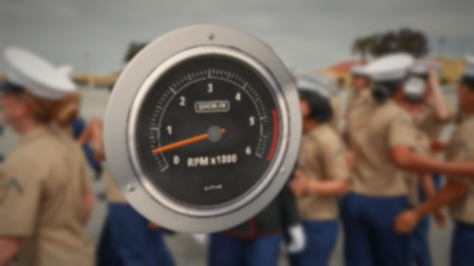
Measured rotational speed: 500 rpm
